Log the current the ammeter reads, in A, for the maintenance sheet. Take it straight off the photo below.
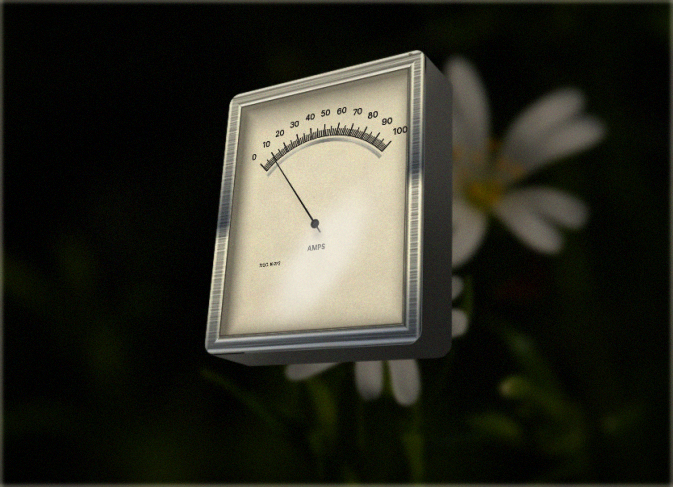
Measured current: 10 A
